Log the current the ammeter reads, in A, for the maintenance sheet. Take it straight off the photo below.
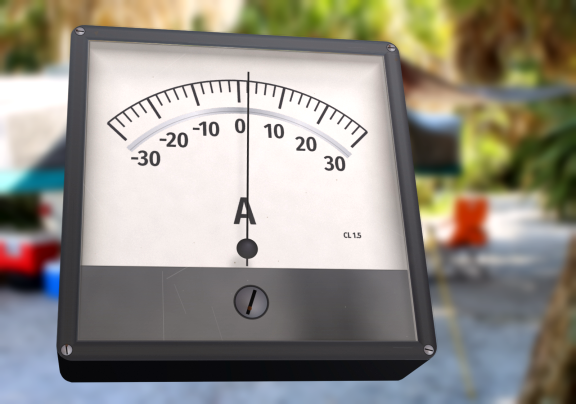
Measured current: 2 A
